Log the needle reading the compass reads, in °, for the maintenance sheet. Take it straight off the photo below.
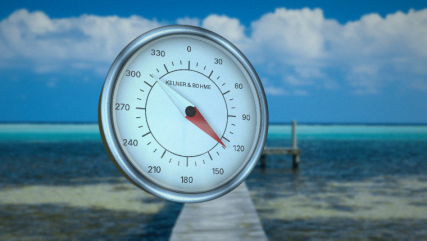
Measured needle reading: 130 °
